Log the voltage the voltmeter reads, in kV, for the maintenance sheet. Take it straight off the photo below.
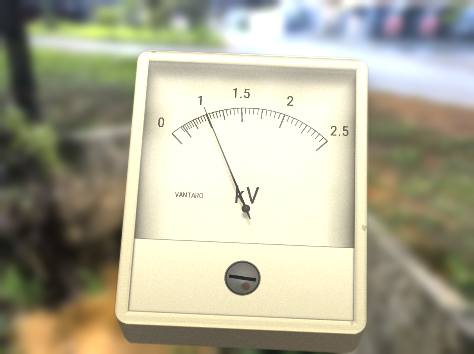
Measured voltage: 1 kV
